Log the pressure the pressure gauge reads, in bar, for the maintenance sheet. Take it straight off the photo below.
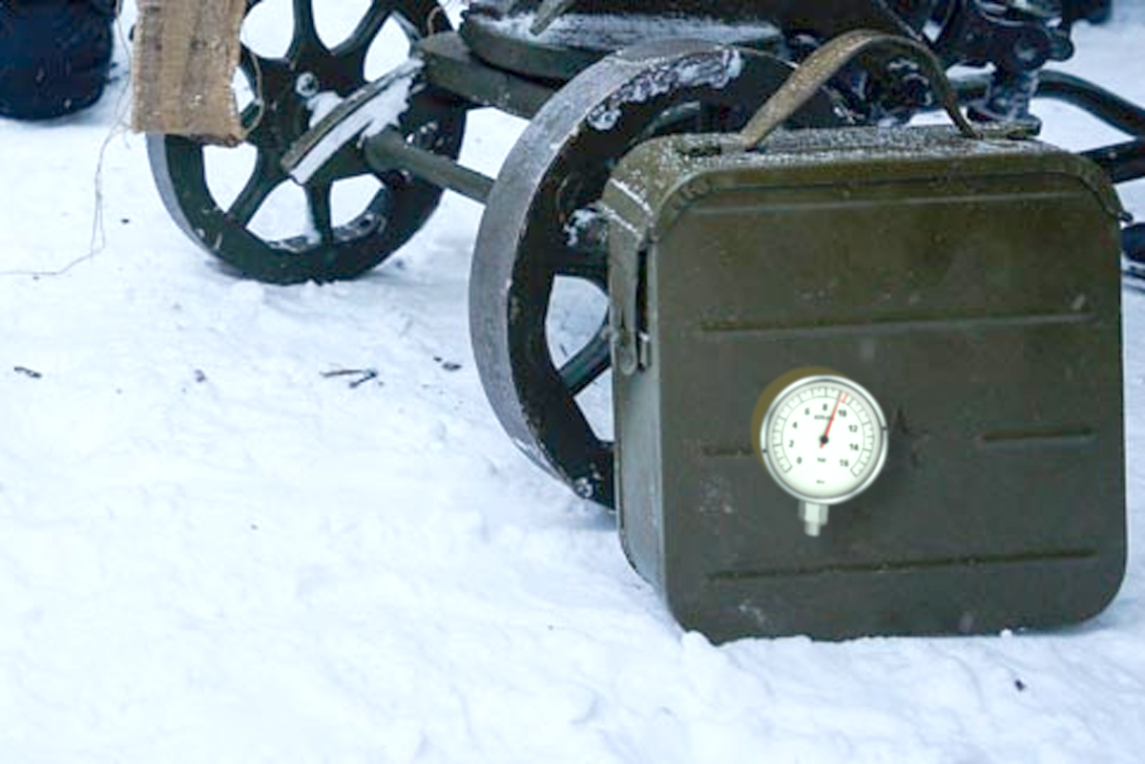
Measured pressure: 9 bar
